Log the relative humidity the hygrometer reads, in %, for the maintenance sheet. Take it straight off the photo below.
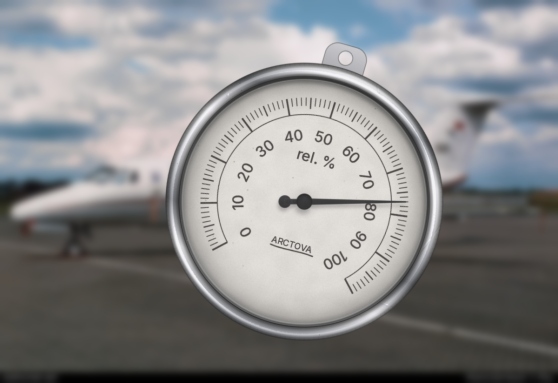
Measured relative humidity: 77 %
